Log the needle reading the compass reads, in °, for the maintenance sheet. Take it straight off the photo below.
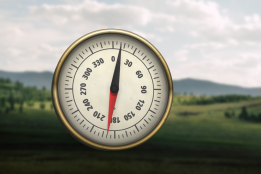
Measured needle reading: 190 °
